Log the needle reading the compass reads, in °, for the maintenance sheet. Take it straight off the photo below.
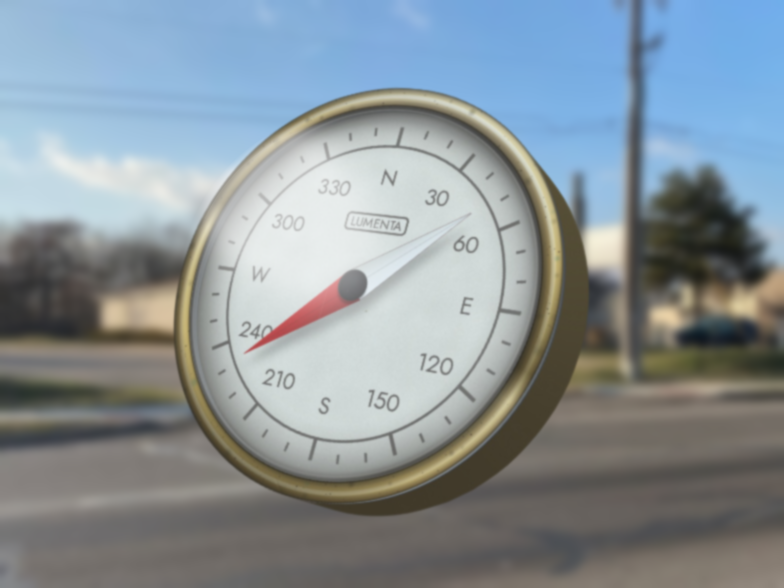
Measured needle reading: 230 °
